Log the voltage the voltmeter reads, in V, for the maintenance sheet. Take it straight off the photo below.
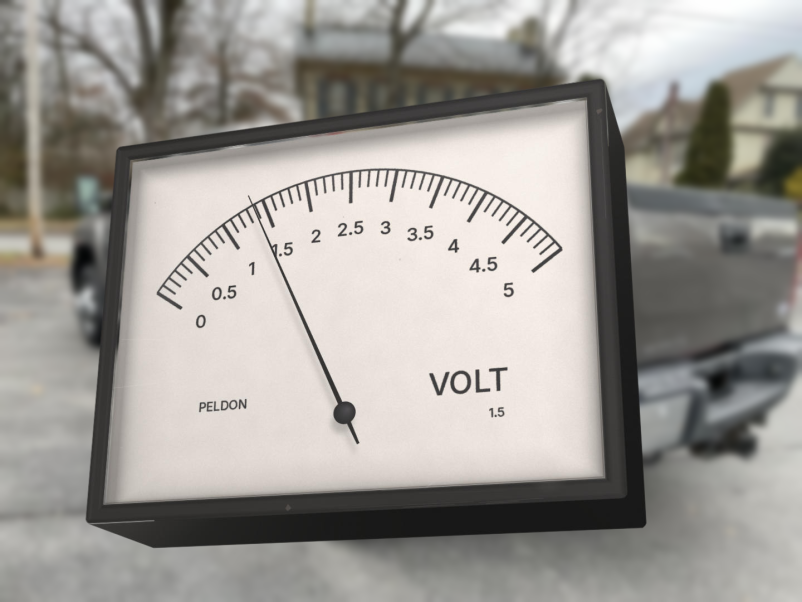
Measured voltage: 1.4 V
